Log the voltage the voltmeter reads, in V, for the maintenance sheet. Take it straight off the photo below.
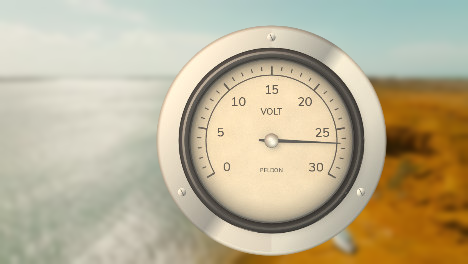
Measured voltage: 26.5 V
